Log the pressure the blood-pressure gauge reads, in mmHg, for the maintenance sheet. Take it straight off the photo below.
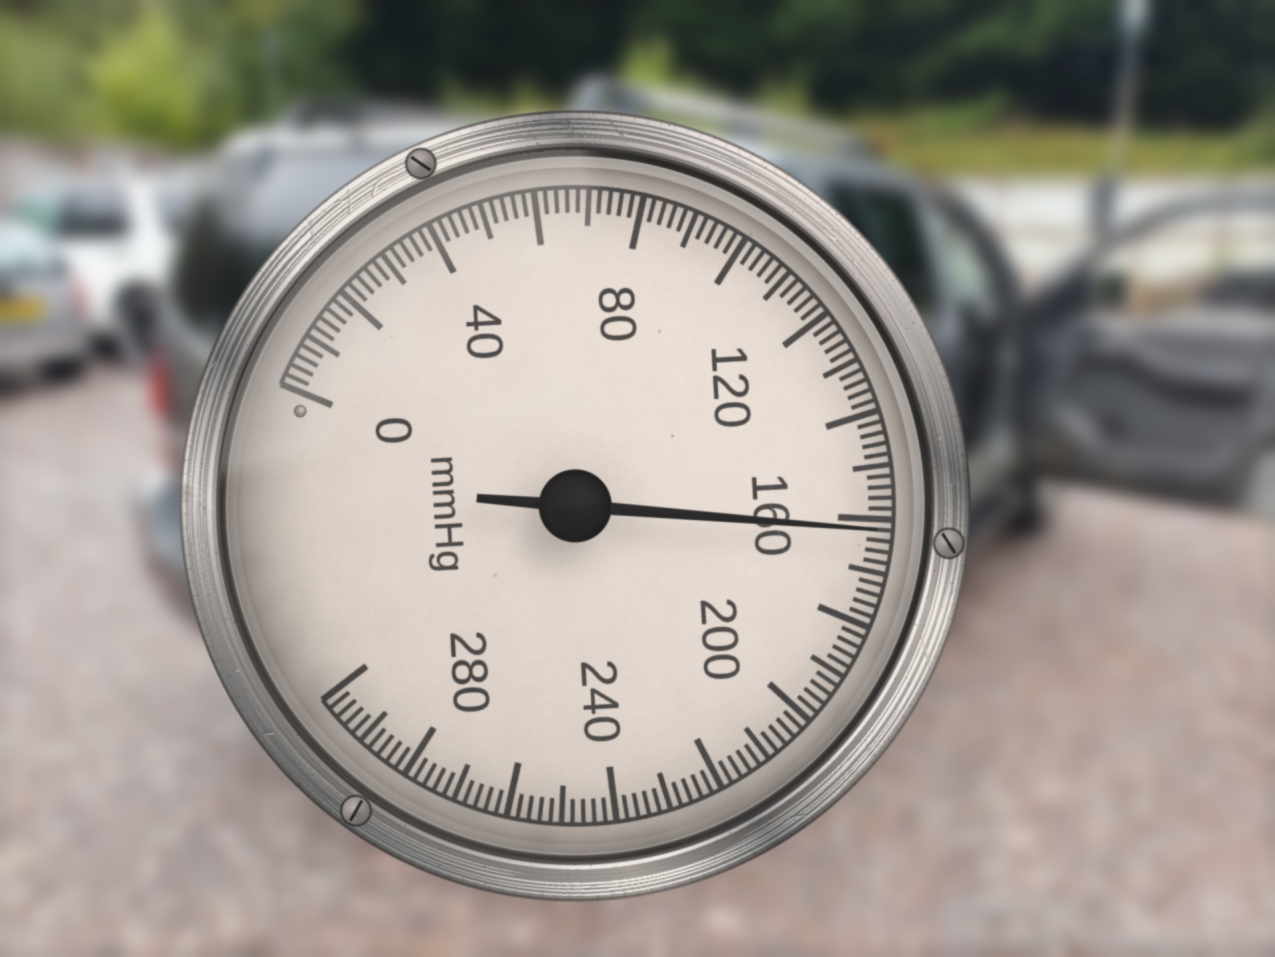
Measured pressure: 162 mmHg
